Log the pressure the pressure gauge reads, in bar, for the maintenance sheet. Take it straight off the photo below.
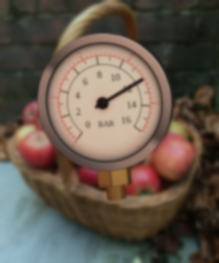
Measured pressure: 12 bar
